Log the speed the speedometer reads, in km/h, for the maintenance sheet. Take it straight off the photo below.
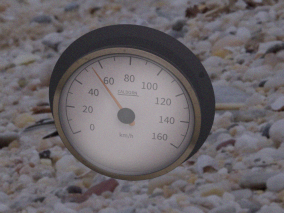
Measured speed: 55 km/h
